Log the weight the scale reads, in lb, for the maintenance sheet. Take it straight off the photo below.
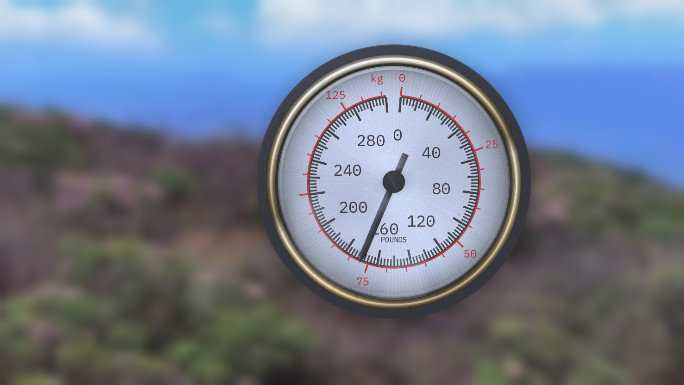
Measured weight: 170 lb
